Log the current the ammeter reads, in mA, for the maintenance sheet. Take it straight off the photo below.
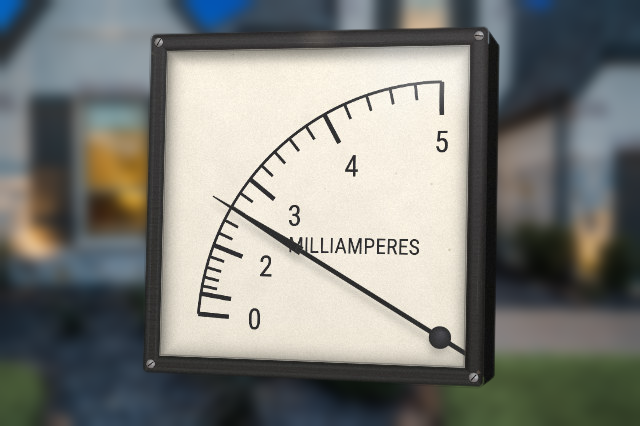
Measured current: 2.6 mA
